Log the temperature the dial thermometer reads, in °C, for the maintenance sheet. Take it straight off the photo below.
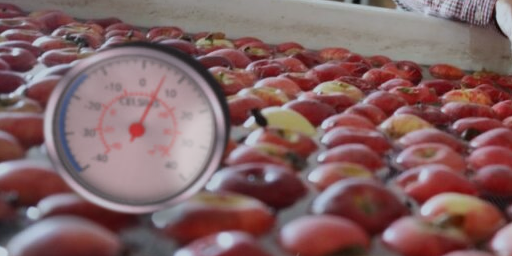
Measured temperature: 6 °C
